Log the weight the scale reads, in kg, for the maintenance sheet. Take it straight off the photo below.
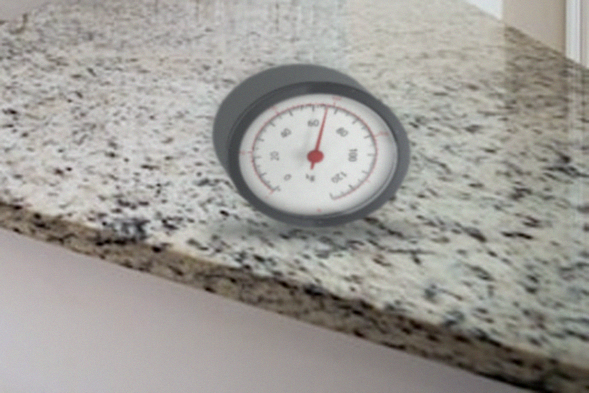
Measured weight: 65 kg
